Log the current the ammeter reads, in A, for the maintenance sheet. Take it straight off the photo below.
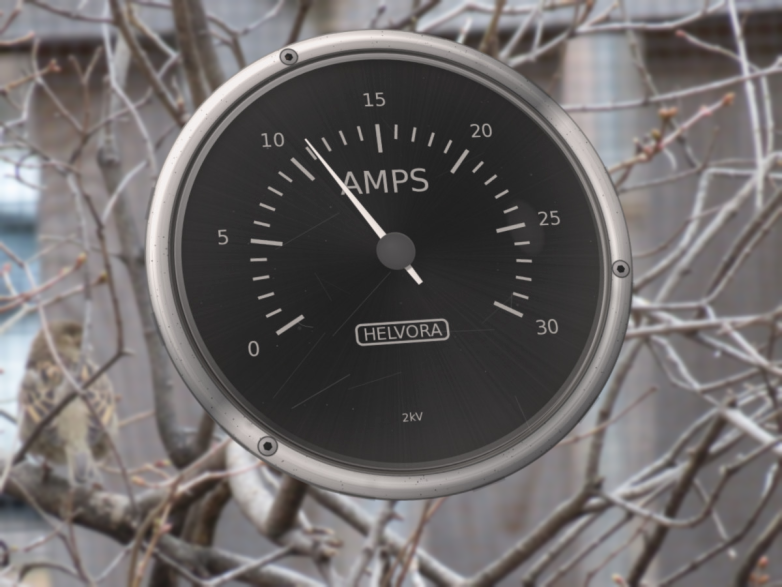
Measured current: 11 A
